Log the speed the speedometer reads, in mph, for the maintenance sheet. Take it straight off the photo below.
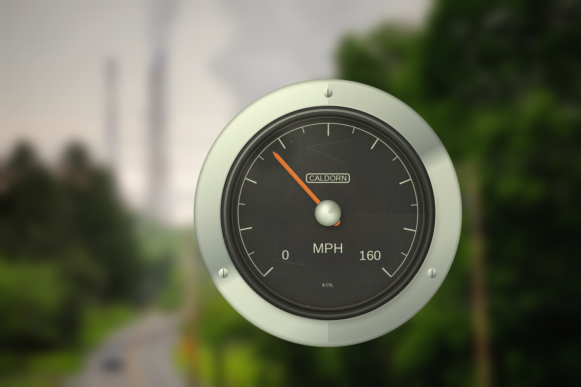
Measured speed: 55 mph
